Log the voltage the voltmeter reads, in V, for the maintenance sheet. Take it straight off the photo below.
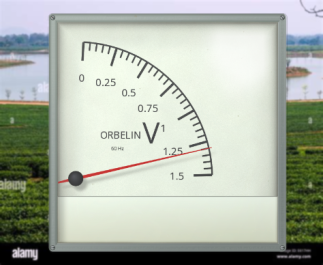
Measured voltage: 1.3 V
